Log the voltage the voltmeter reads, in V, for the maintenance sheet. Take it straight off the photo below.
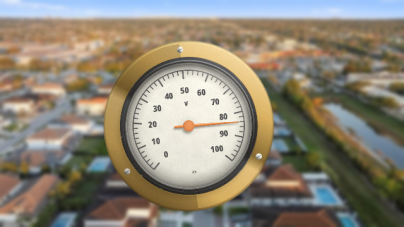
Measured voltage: 84 V
